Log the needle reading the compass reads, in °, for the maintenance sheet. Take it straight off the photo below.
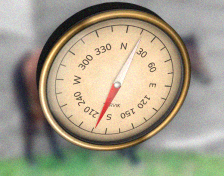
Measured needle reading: 195 °
